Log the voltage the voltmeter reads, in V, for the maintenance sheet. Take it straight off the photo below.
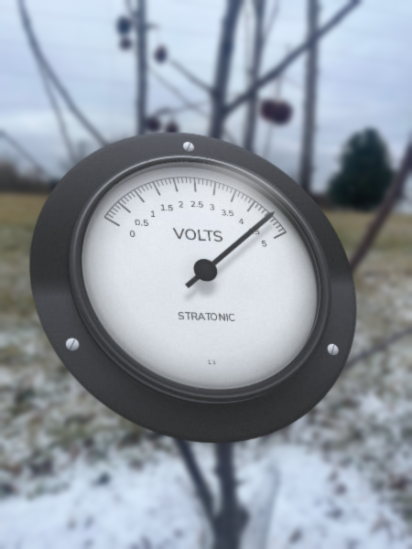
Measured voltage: 4.5 V
